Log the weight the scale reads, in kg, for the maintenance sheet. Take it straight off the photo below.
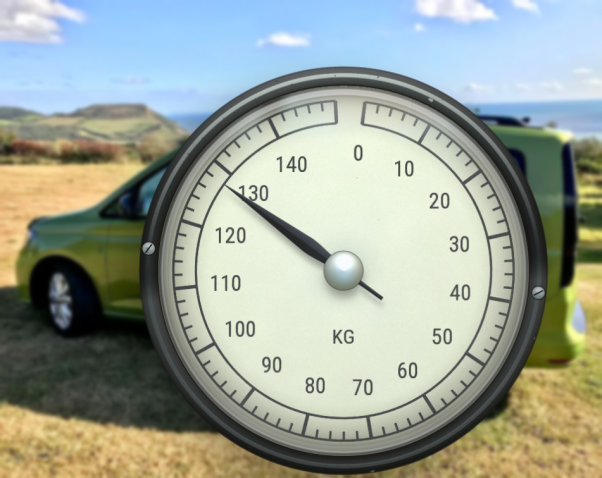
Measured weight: 128 kg
